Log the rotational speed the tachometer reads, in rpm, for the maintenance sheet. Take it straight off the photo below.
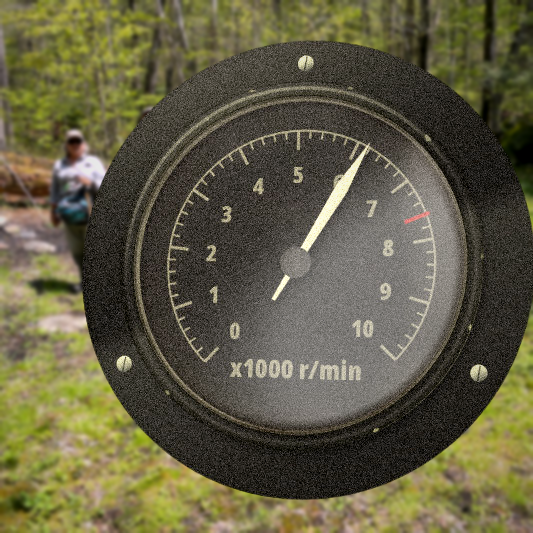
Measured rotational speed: 6200 rpm
